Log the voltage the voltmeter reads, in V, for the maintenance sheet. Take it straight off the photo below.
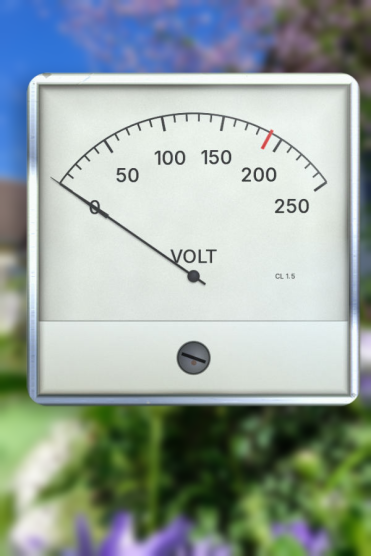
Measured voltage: 0 V
